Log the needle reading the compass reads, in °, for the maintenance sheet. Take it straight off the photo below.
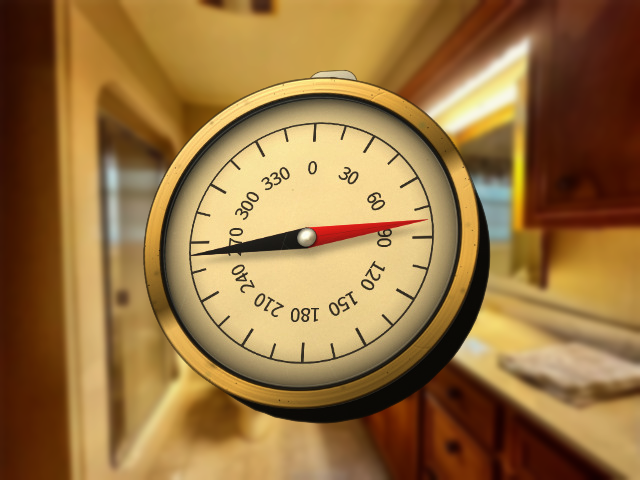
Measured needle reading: 82.5 °
